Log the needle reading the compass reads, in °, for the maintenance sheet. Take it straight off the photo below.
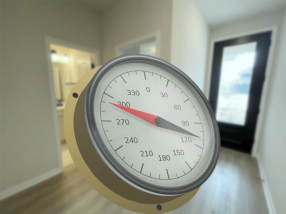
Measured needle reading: 290 °
